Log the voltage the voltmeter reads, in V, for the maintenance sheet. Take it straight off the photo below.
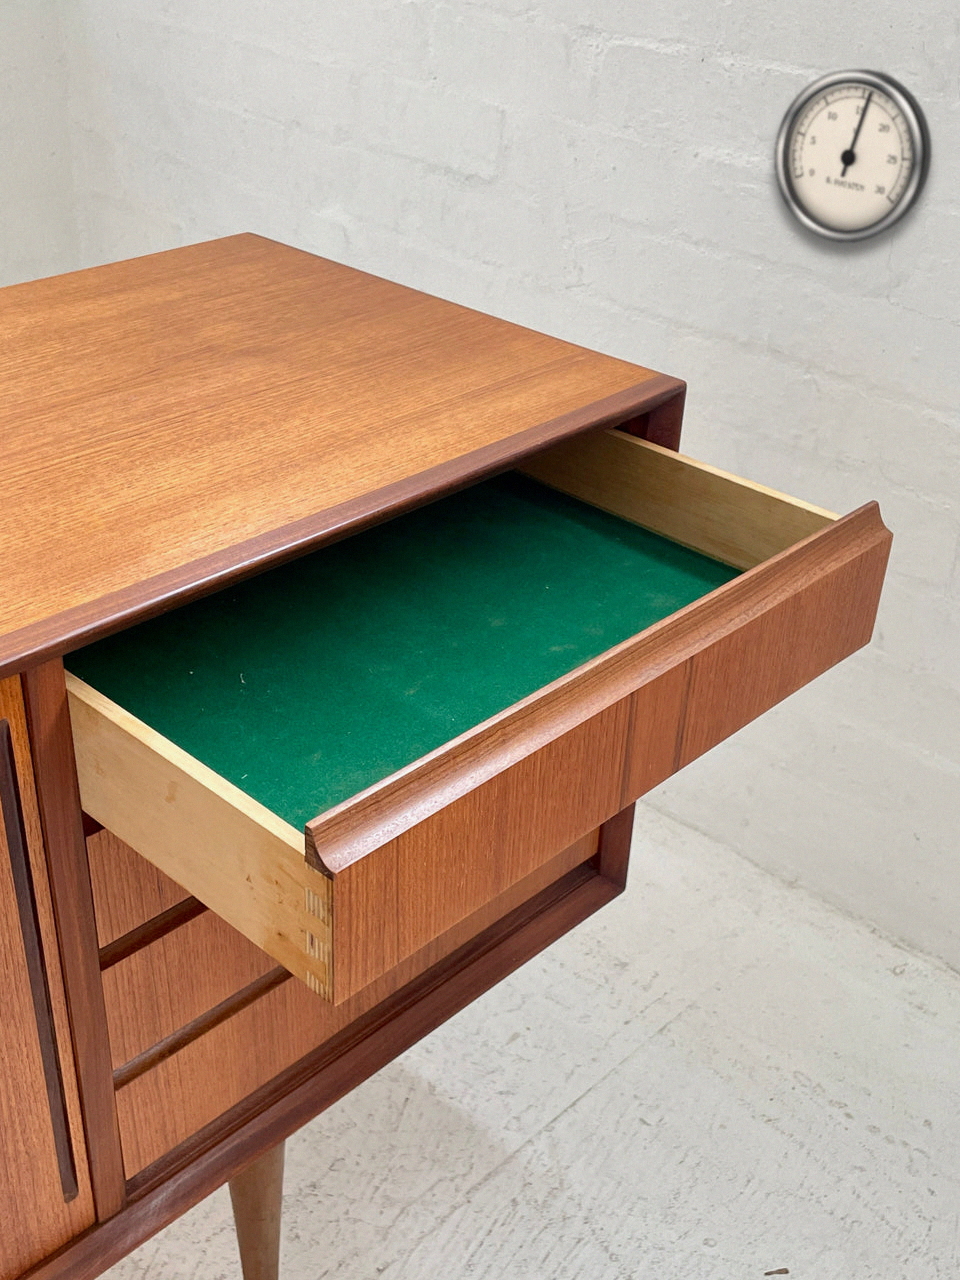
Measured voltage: 16 V
